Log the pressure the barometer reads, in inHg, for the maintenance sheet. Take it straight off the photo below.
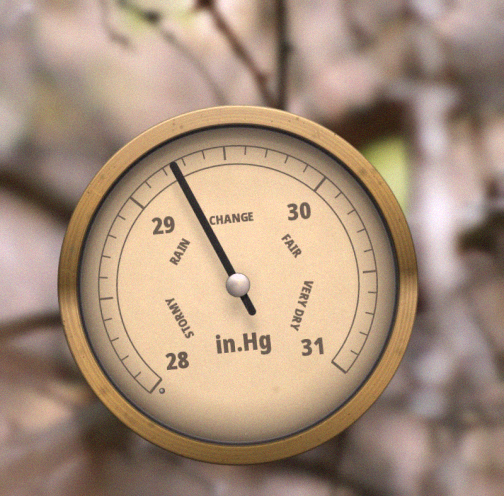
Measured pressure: 29.25 inHg
